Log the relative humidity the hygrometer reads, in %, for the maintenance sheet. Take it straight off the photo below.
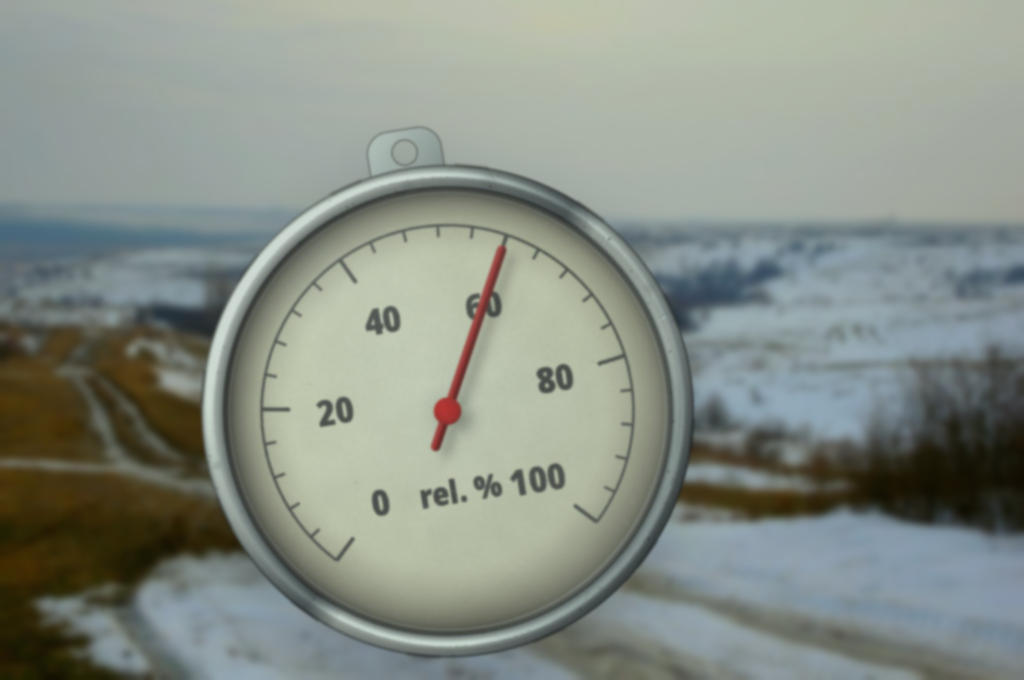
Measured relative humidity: 60 %
